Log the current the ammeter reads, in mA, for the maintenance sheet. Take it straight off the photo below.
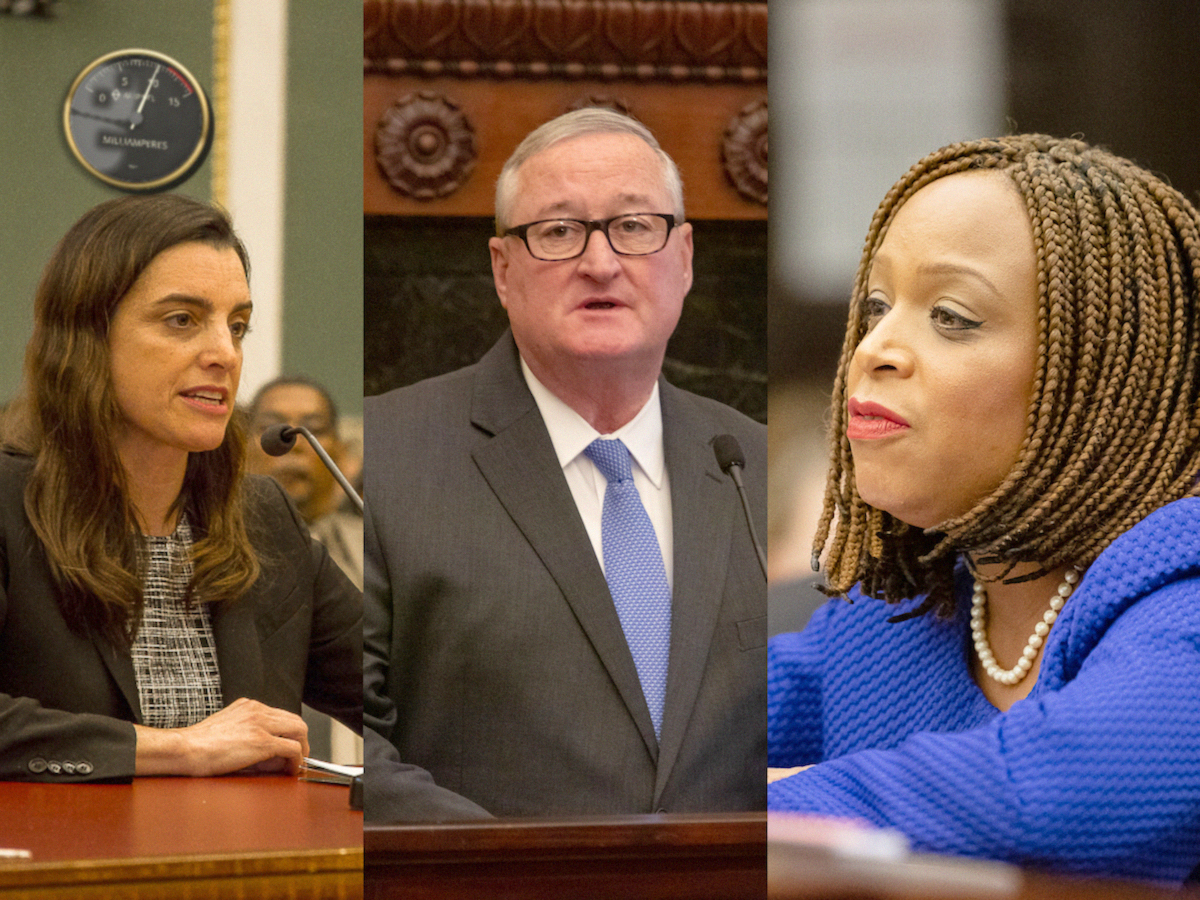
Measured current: 10 mA
